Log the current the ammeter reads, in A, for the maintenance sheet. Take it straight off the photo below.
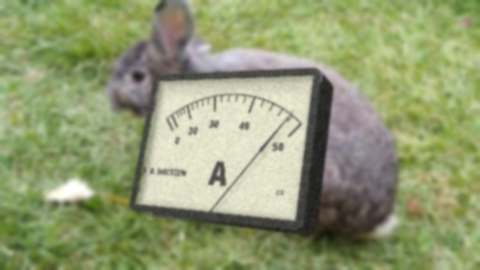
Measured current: 48 A
